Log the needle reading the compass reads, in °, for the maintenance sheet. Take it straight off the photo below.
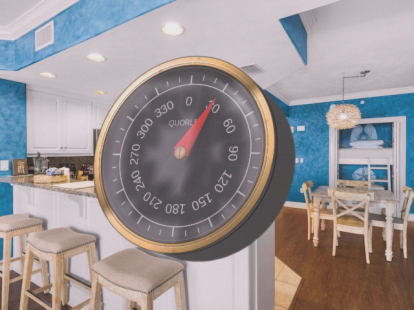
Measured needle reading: 30 °
